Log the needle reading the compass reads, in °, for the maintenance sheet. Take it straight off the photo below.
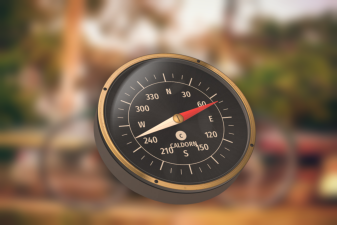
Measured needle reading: 70 °
